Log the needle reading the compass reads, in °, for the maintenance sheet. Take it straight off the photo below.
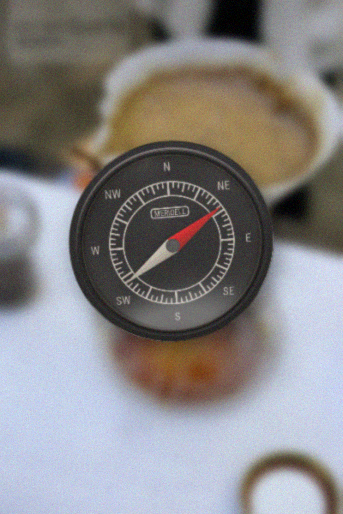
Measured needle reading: 55 °
